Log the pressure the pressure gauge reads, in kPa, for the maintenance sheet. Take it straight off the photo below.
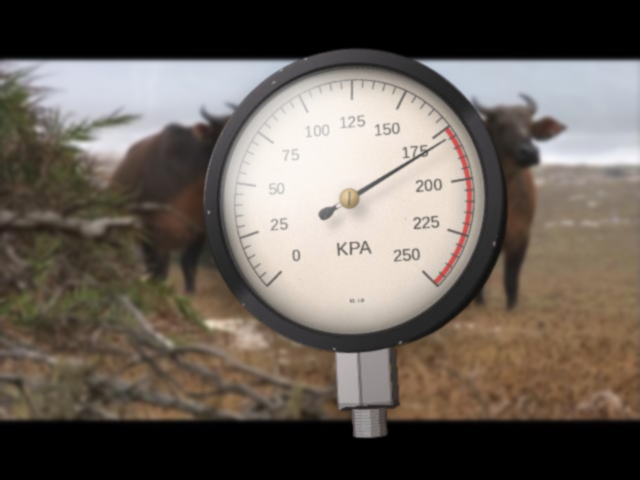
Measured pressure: 180 kPa
